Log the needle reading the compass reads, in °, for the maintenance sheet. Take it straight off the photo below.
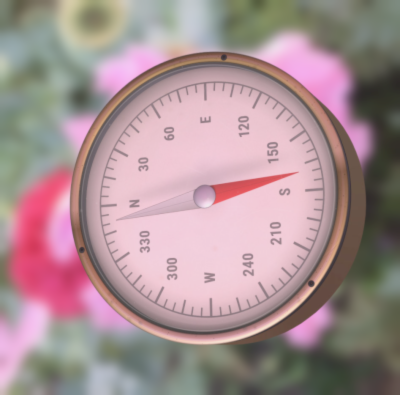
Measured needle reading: 170 °
